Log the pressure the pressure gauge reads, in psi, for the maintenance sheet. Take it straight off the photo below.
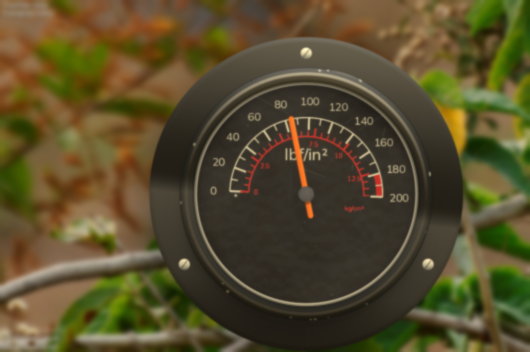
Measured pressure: 85 psi
